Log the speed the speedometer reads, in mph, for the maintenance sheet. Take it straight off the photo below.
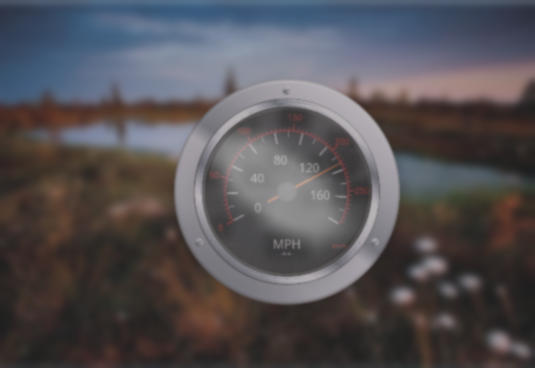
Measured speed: 135 mph
